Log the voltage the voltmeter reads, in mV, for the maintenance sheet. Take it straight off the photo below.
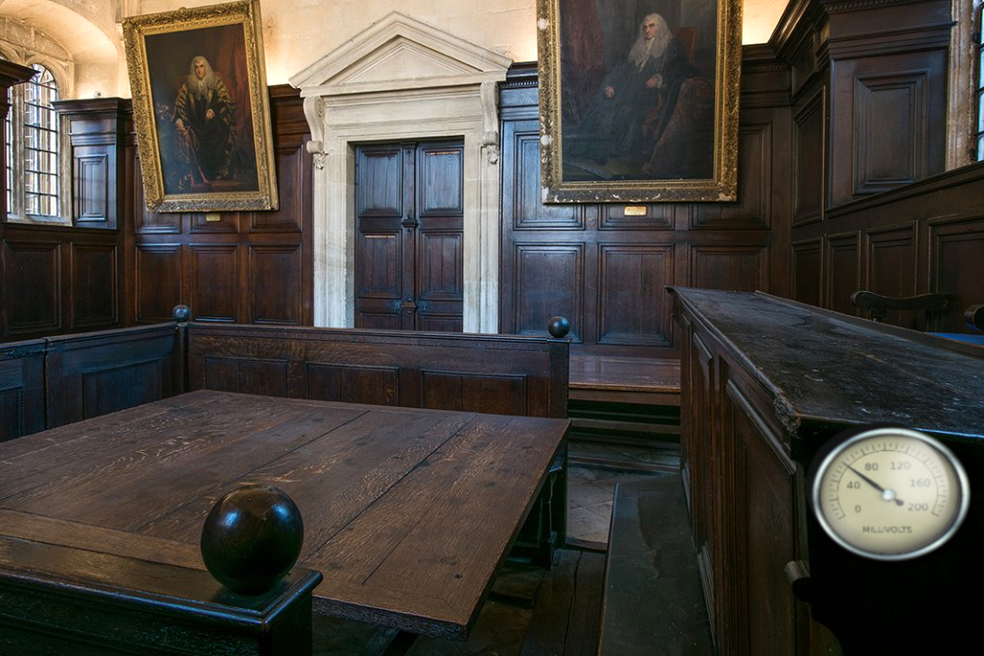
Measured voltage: 60 mV
